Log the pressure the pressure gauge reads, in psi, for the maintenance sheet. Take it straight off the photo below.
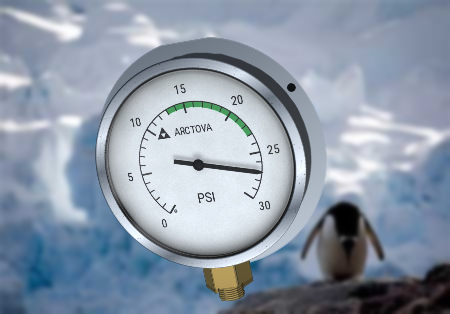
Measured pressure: 27 psi
